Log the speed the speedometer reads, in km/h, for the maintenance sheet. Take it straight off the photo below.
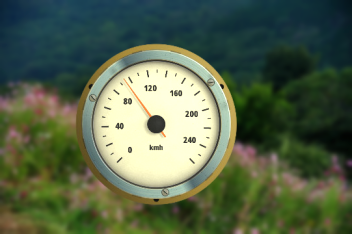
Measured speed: 95 km/h
